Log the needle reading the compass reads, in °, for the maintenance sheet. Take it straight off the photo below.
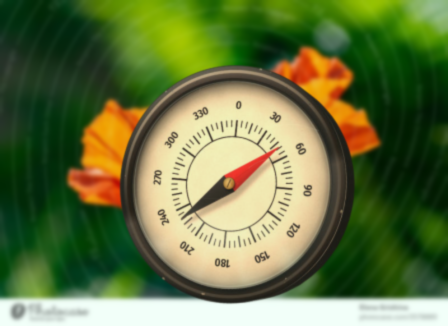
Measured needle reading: 50 °
